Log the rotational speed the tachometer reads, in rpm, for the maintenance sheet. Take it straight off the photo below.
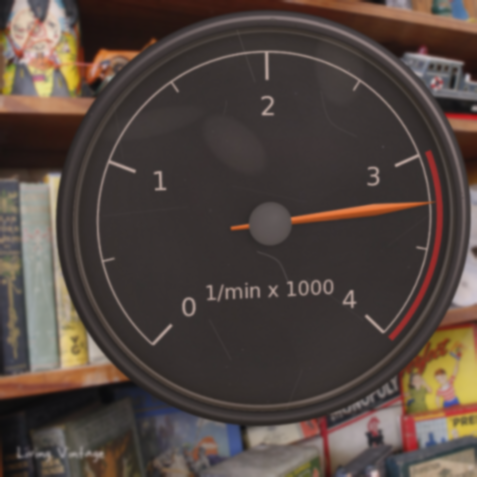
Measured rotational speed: 3250 rpm
